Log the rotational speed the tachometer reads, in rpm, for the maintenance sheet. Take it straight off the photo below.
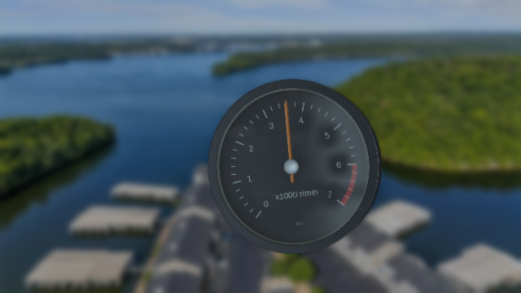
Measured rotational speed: 3600 rpm
